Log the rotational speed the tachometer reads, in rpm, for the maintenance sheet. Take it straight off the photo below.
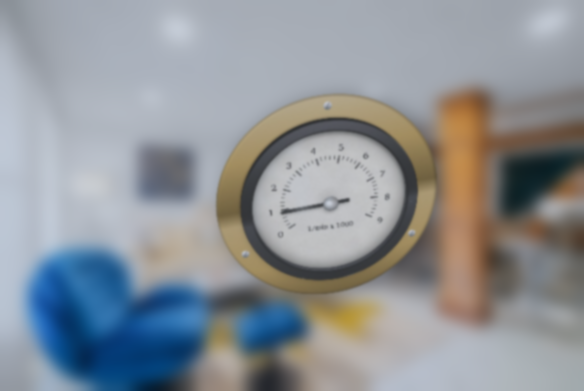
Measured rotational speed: 1000 rpm
